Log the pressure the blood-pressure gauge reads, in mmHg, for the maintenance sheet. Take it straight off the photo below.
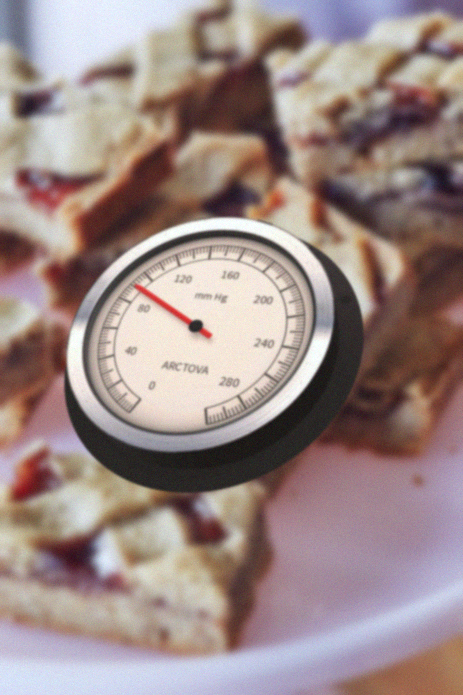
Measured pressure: 90 mmHg
